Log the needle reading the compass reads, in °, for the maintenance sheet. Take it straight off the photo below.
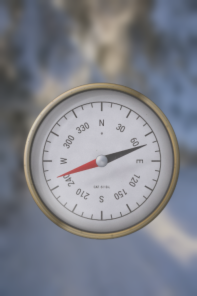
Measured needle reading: 250 °
